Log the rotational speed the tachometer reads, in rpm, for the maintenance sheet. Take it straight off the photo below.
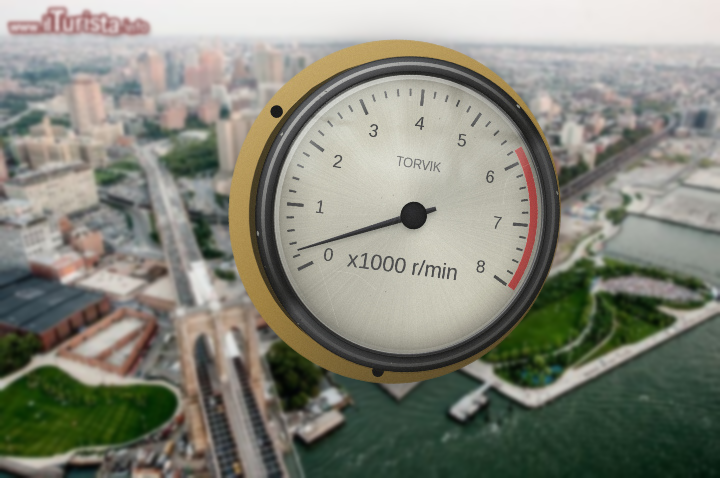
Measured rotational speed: 300 rpm
